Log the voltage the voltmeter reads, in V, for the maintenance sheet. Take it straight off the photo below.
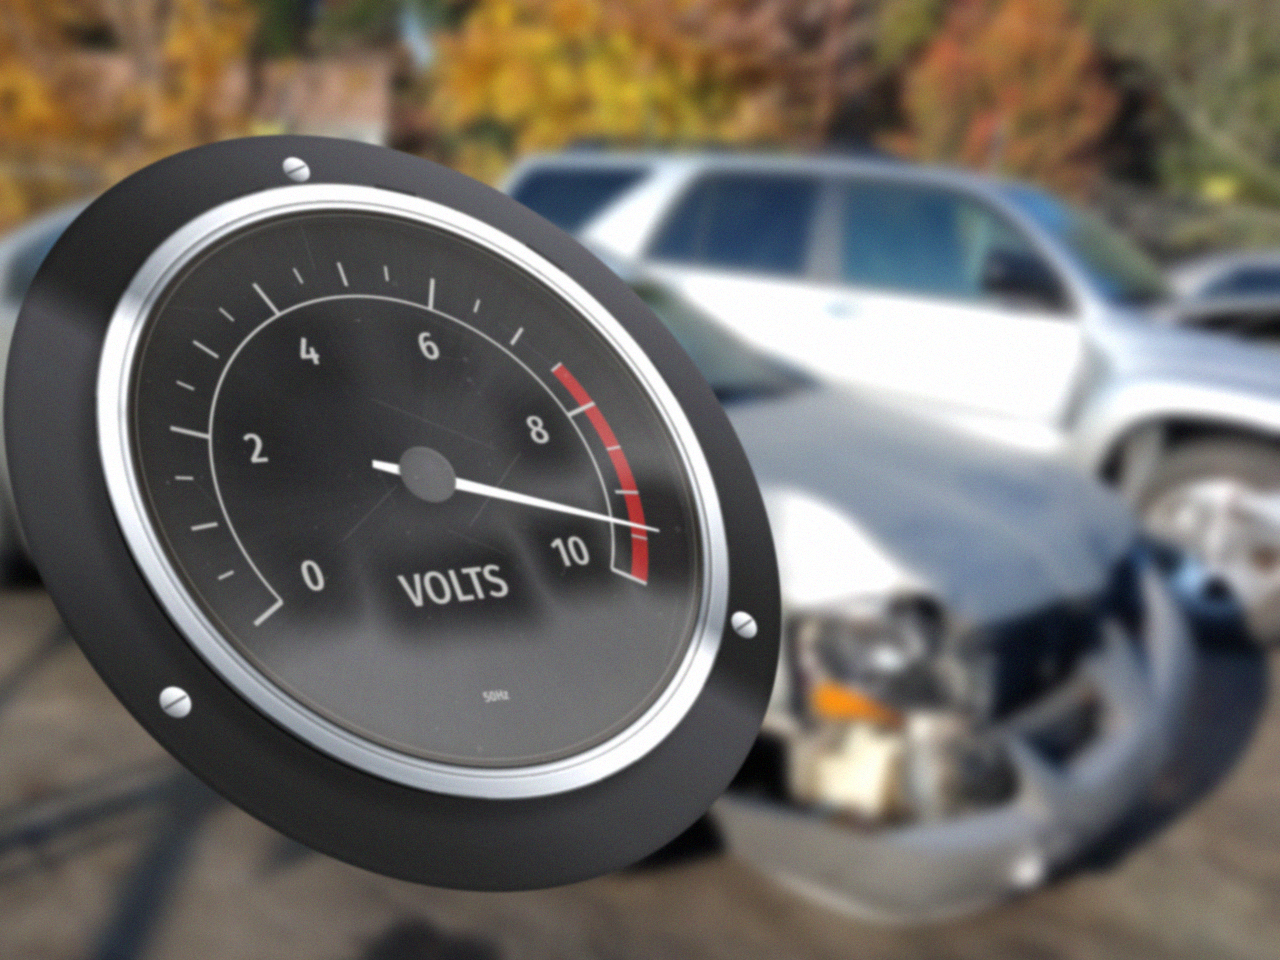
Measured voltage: 9.5 V
